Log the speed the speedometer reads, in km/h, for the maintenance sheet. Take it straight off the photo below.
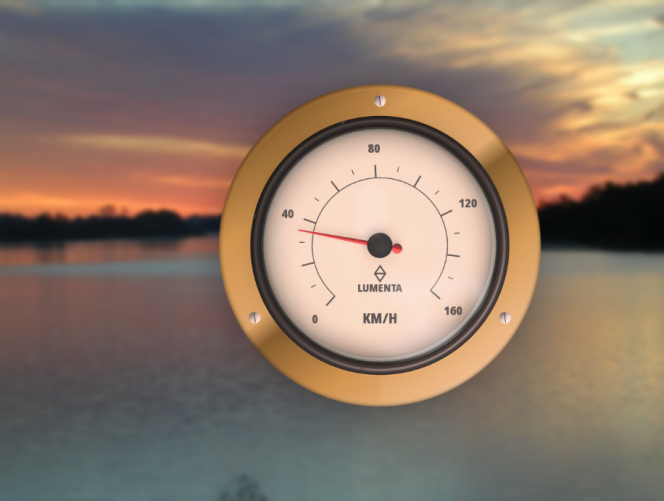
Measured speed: 35 km/h
